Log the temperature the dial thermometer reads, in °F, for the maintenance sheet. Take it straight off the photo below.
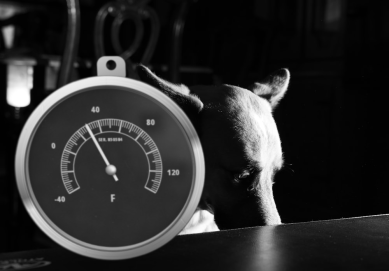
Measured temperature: 30 °F
